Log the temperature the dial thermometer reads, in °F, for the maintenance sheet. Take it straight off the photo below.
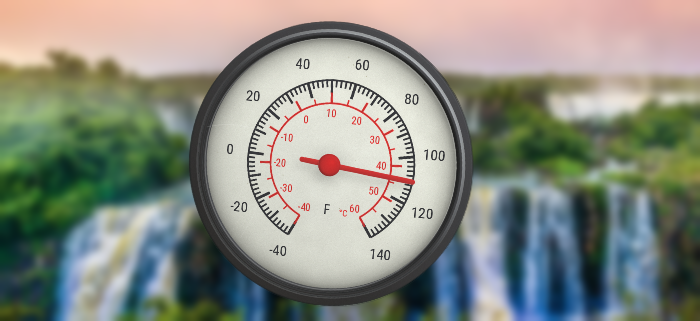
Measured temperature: 110 °F
